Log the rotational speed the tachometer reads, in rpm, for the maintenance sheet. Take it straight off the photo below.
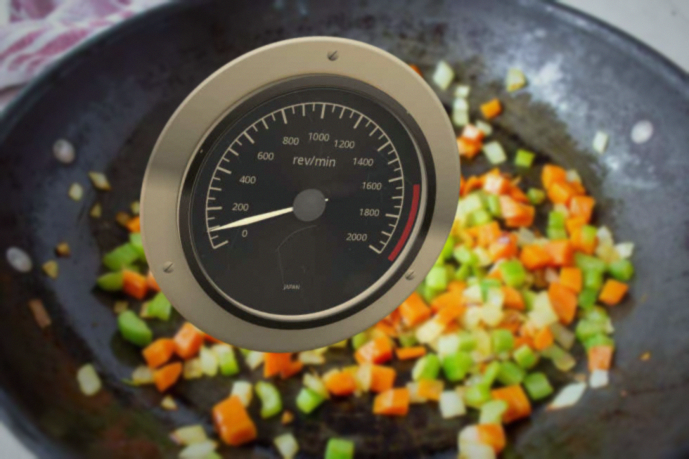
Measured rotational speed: 100 rpm
